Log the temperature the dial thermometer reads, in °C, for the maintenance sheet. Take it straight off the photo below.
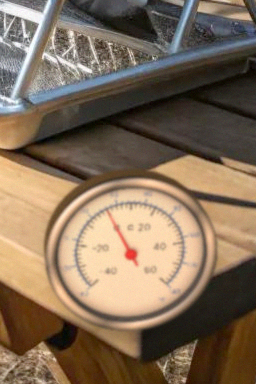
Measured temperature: 0 °C
